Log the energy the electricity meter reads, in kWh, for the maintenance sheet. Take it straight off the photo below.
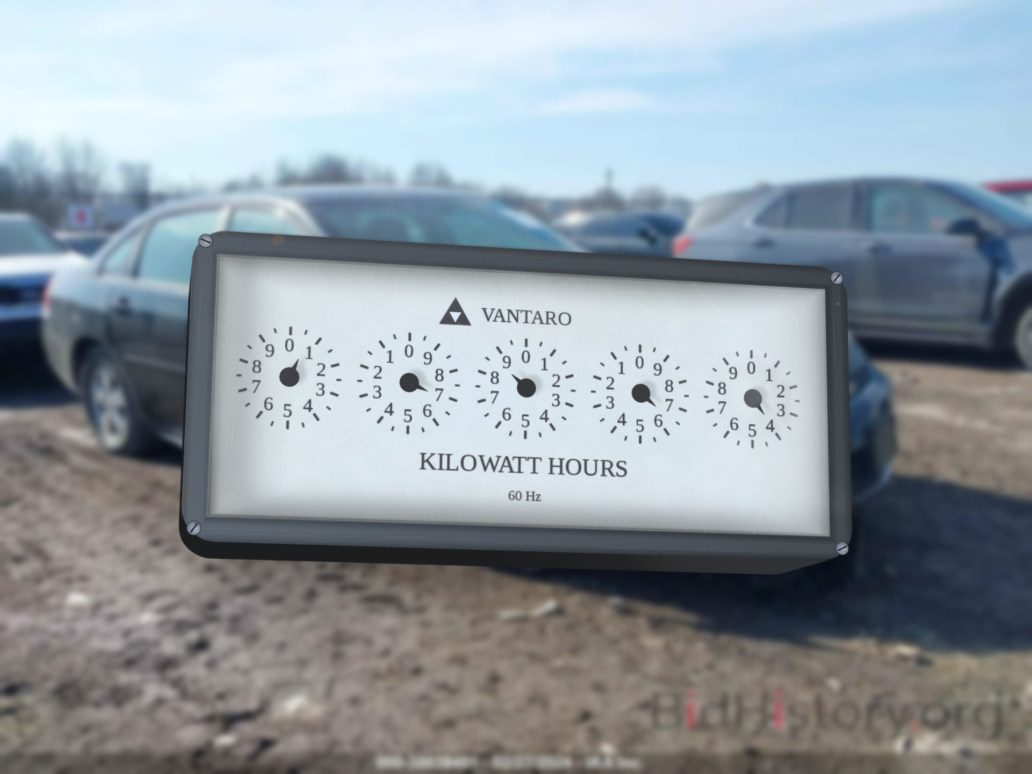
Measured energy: 6864 kWh
